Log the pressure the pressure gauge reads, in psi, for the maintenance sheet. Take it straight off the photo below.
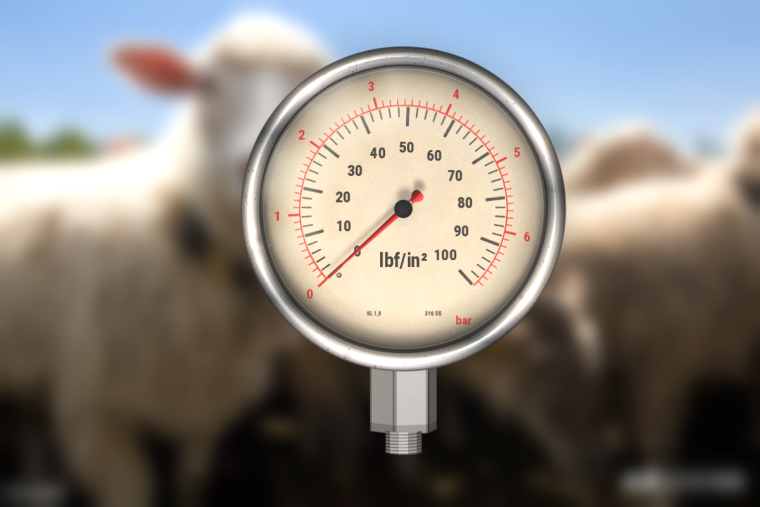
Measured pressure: 0 psi
